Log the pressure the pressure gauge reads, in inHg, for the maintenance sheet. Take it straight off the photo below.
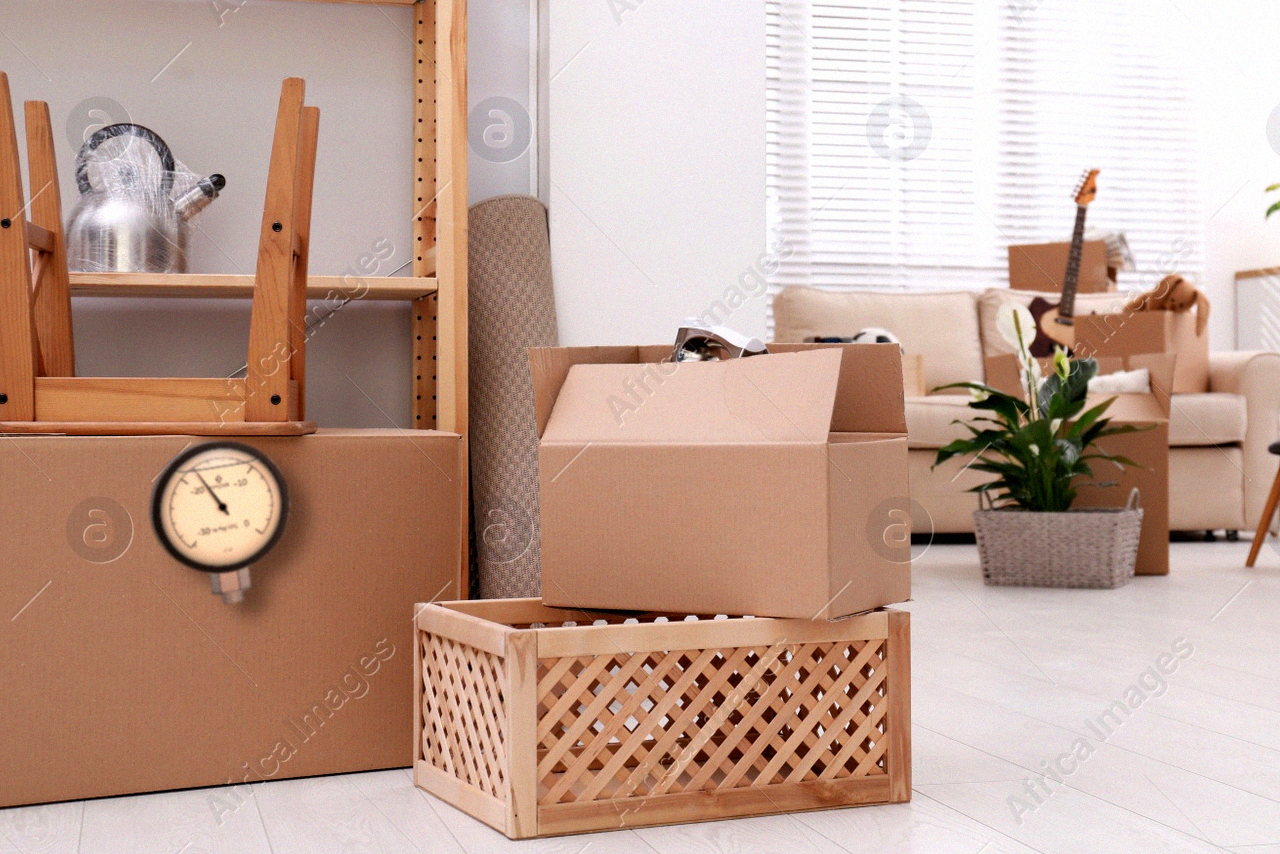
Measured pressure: -18 inHg
